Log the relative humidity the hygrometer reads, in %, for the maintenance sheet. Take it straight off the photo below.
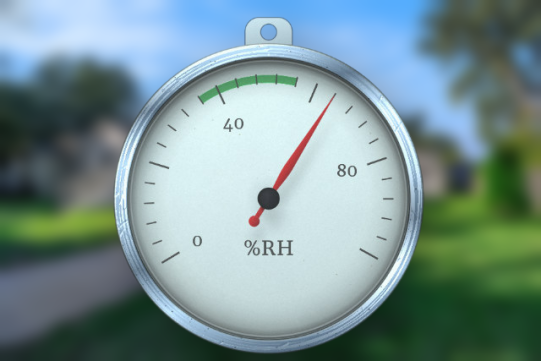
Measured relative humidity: 64 %
